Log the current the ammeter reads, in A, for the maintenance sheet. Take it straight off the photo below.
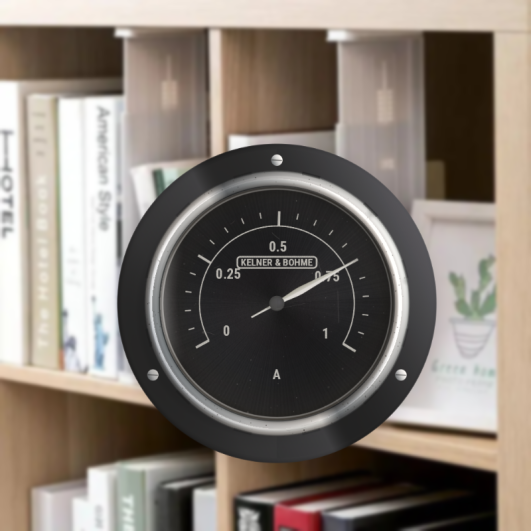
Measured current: 0.75 A
